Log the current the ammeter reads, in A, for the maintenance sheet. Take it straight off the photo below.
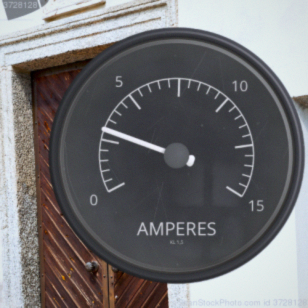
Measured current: 3 A
